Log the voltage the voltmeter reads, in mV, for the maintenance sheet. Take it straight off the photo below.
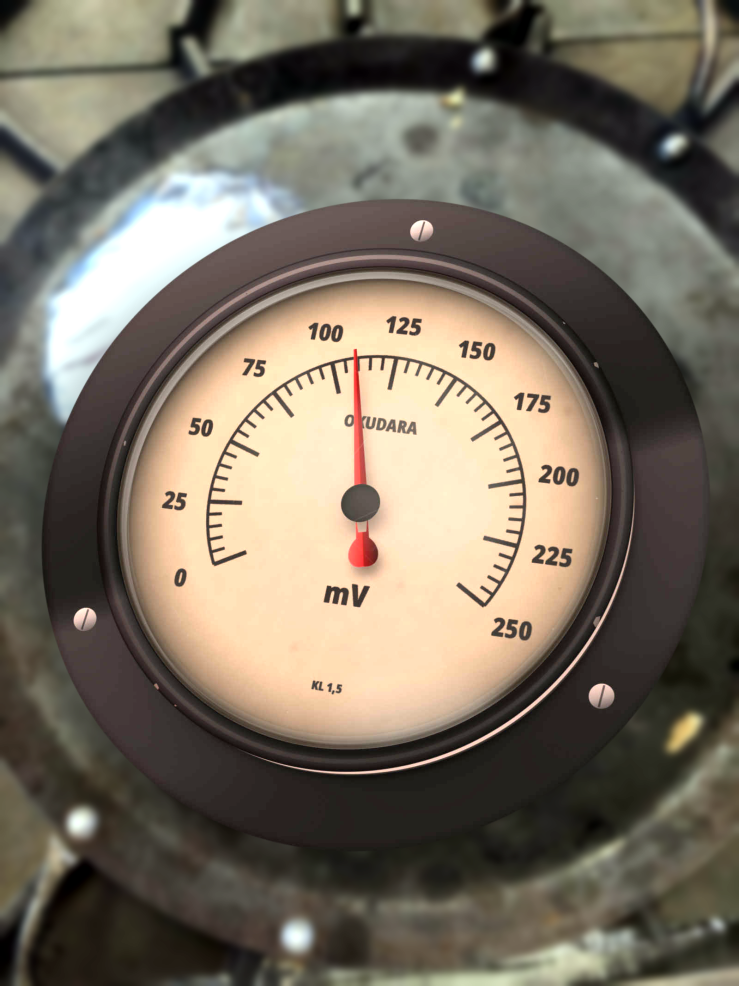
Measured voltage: 110 mV
